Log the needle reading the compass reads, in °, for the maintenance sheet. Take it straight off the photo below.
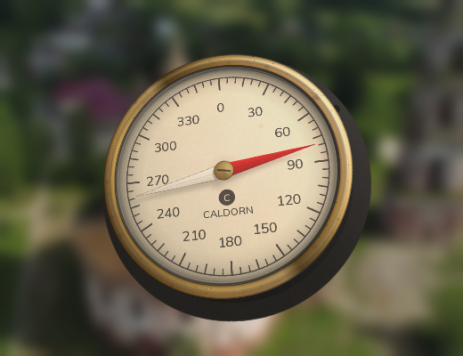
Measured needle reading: 80 °
